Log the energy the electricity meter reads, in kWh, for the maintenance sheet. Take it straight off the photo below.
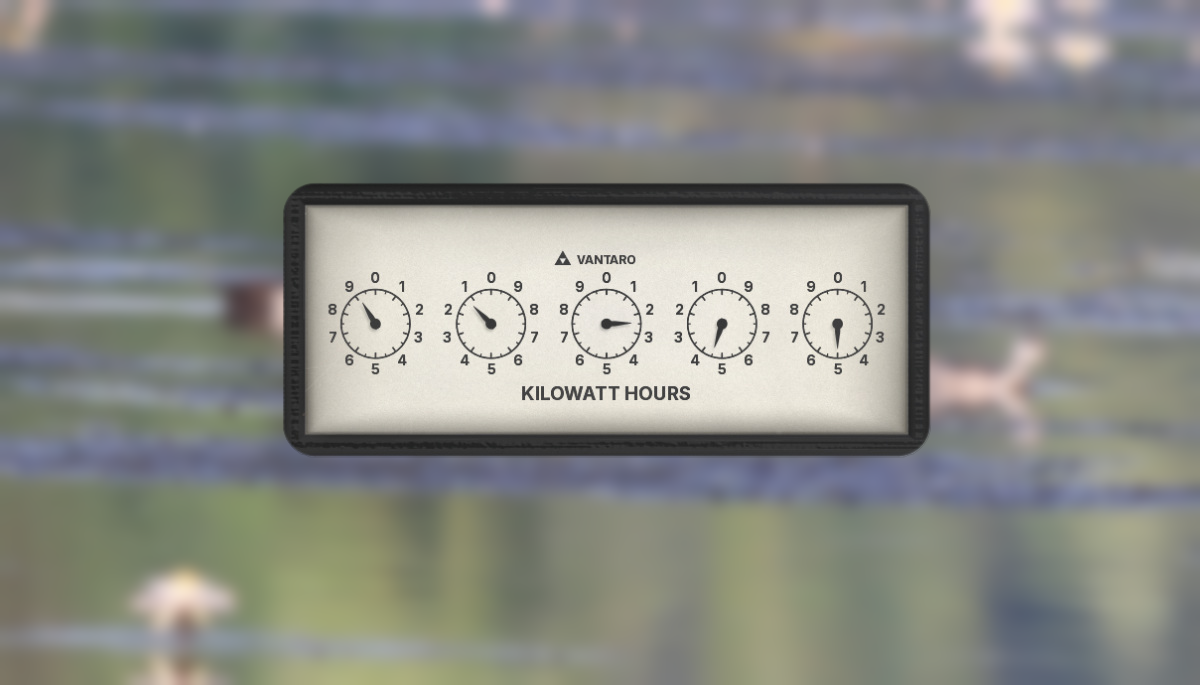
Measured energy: 91245 kWh
